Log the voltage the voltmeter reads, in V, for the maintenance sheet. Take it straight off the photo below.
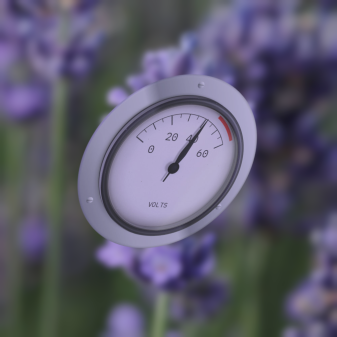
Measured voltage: 40 V
